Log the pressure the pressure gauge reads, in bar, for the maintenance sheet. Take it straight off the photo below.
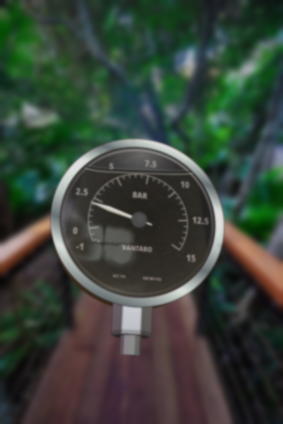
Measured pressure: 2 bar
